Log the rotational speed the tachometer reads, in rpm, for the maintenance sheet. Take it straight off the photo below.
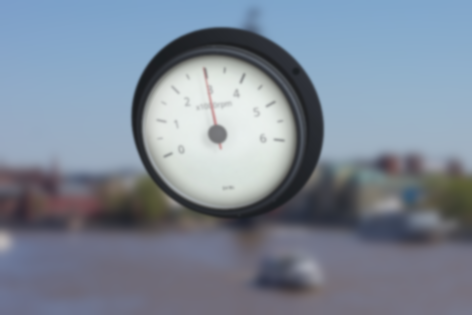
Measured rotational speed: 3000 rpm
